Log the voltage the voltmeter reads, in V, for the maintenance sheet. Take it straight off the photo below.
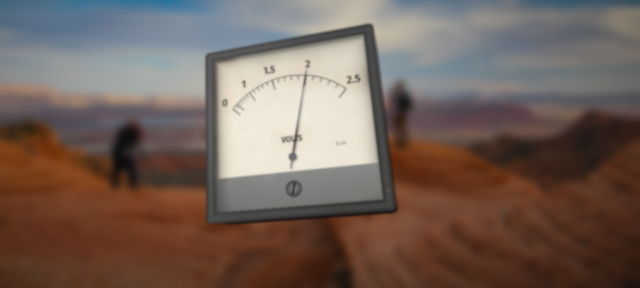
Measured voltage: 2 V
